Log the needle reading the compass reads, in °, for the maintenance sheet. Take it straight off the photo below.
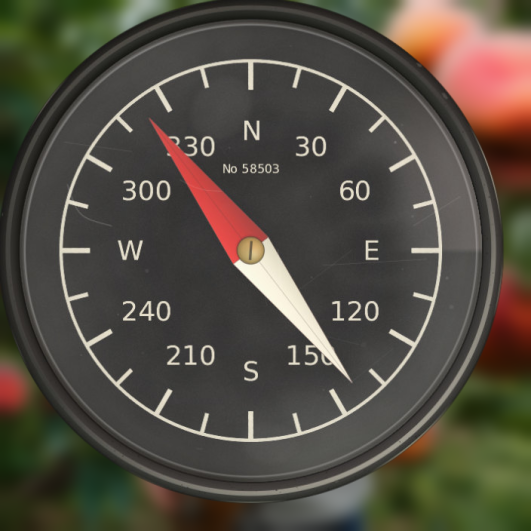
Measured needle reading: 322.5 °
